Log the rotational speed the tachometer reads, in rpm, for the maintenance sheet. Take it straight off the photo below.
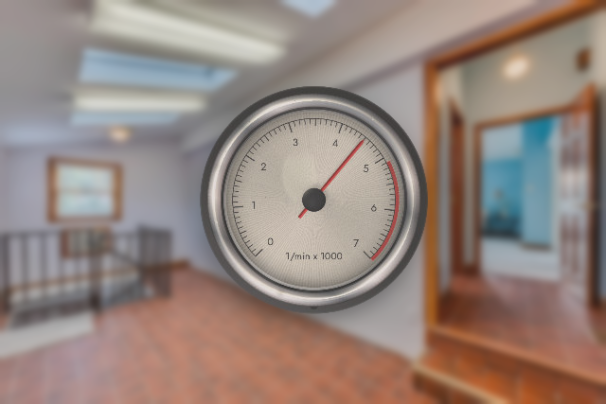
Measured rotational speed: 4500 rpm
